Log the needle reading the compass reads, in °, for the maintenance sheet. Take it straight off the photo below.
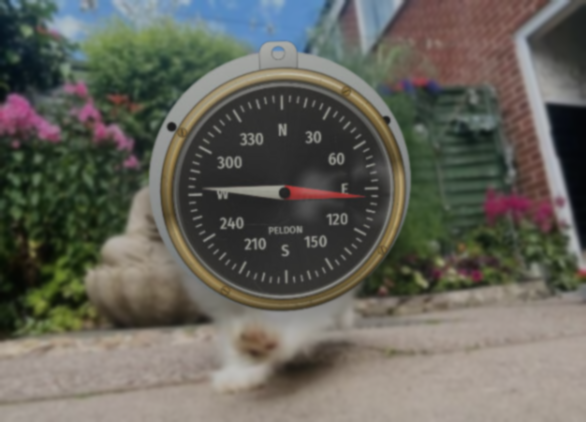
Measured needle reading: 95 °
